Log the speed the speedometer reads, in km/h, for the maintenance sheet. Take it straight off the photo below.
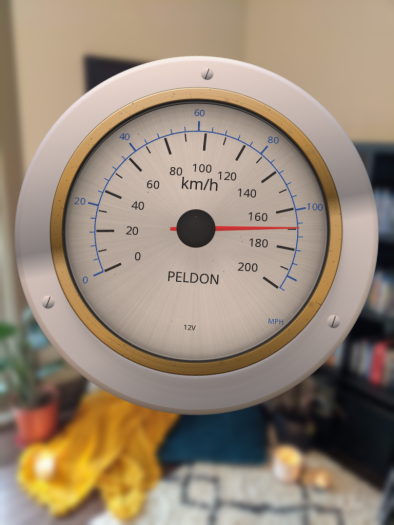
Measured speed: 170 km/h
